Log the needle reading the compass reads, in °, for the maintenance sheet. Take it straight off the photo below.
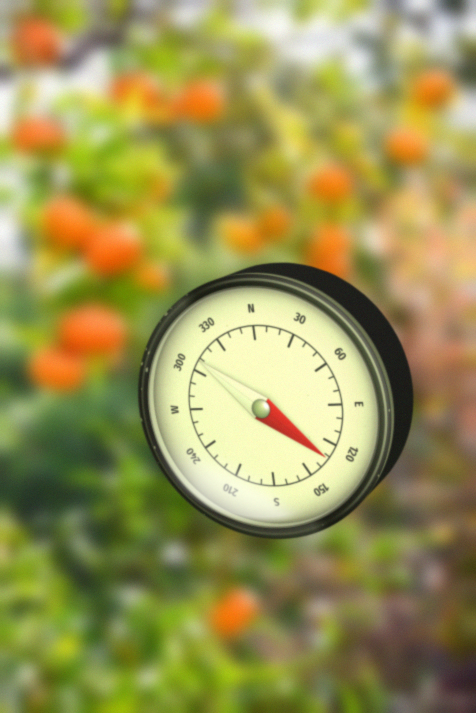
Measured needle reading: 130 °
